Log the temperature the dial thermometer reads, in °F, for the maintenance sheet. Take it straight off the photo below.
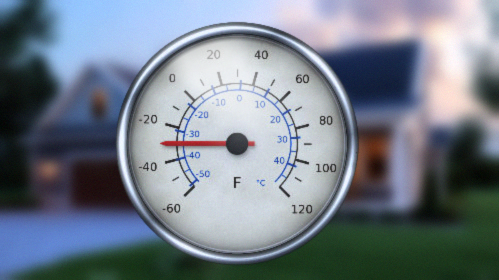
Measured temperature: -30 °F
